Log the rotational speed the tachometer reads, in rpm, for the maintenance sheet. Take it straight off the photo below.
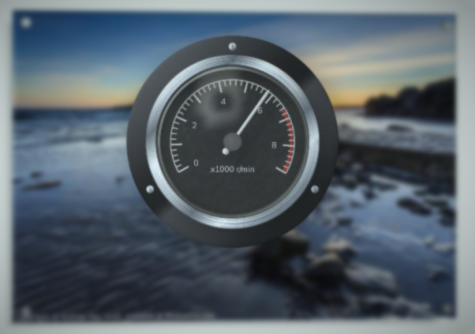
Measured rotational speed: 5800 rpm
